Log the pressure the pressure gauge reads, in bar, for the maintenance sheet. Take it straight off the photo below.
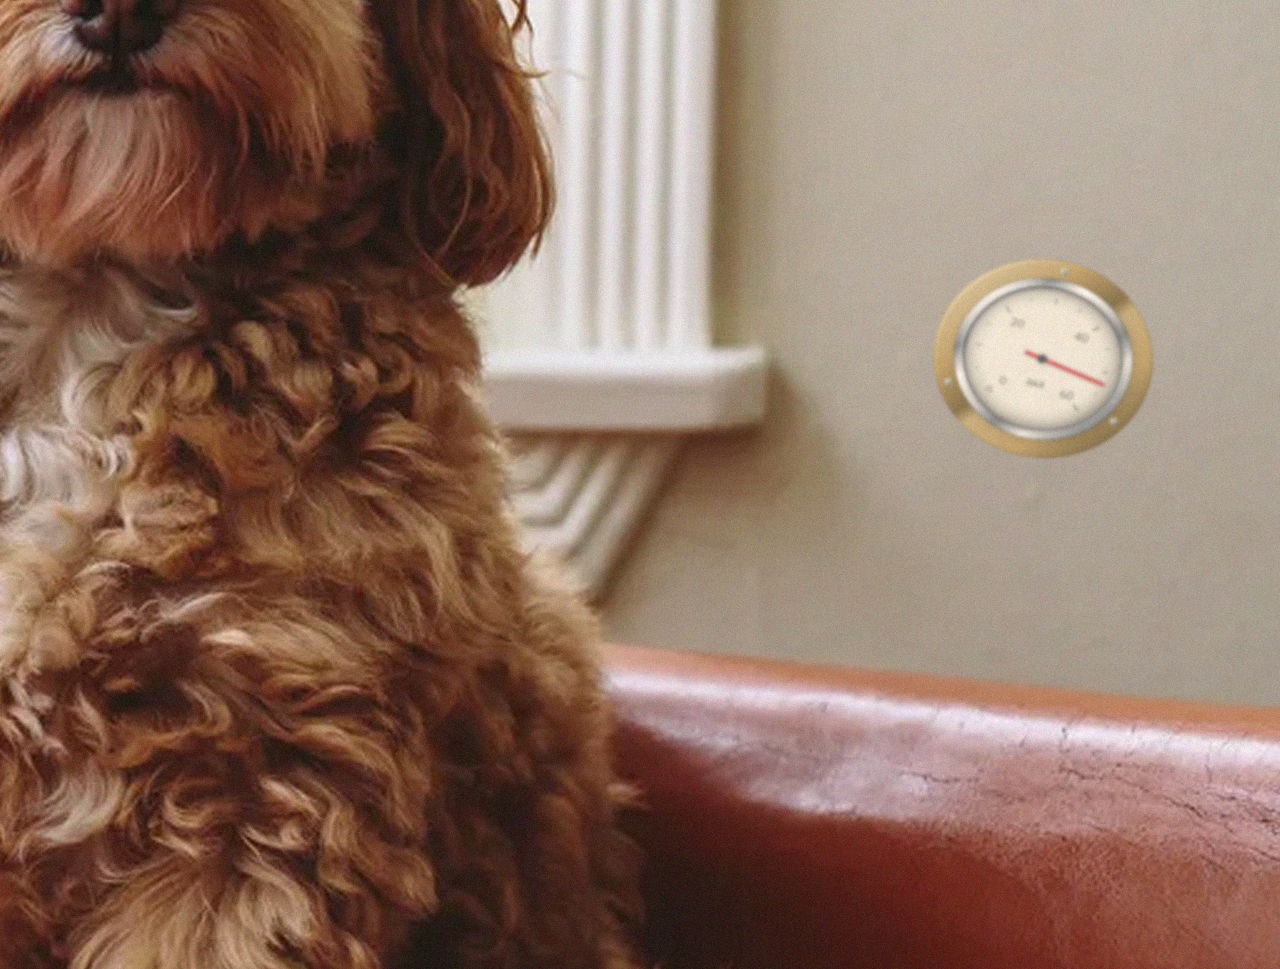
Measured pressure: 52.5 bar
